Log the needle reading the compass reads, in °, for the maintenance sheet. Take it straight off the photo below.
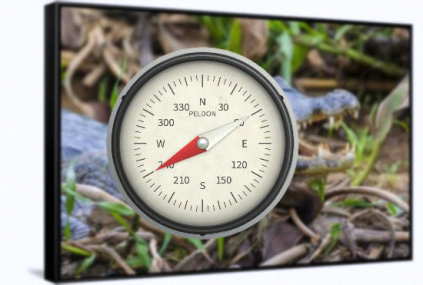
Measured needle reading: 240 °
